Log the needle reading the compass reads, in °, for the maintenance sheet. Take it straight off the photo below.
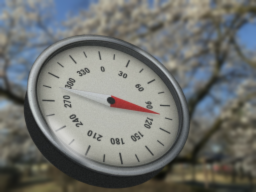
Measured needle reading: 105 °
